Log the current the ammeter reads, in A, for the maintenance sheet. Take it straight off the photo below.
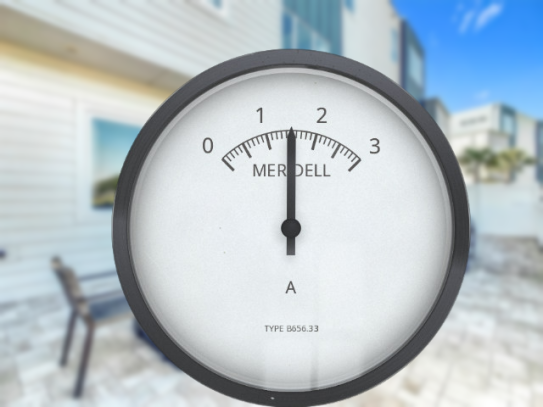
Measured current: 1.5 A
